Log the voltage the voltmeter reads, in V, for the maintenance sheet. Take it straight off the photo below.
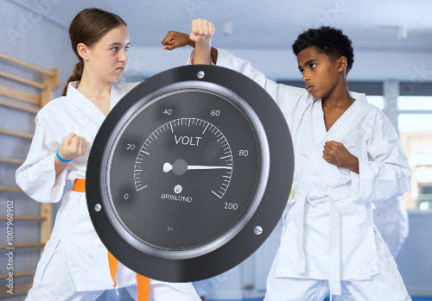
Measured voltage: 86 V
